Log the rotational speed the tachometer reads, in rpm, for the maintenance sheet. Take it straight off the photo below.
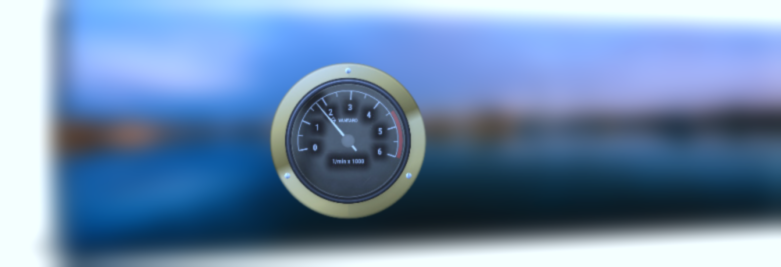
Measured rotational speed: 1750 rpm
